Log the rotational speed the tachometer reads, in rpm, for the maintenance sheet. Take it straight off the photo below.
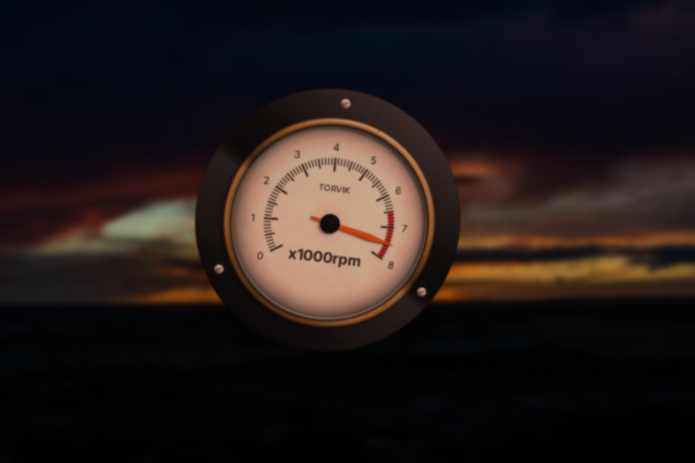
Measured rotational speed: 7500 rpm
